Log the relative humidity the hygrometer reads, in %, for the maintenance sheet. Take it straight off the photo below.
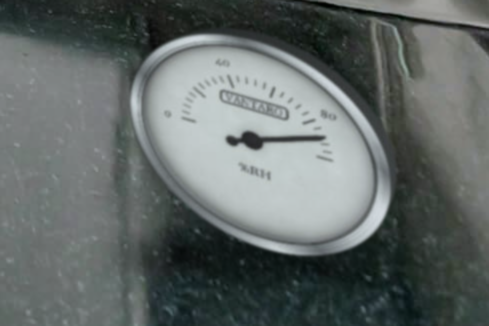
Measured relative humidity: 88 %
